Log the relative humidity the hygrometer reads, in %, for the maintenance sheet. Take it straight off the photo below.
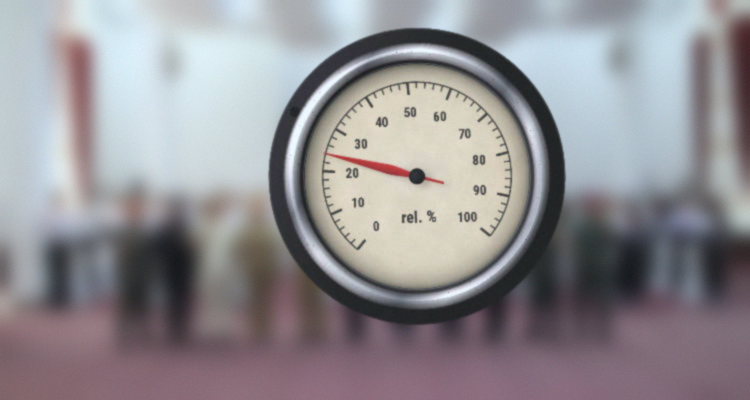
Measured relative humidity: 24 %
